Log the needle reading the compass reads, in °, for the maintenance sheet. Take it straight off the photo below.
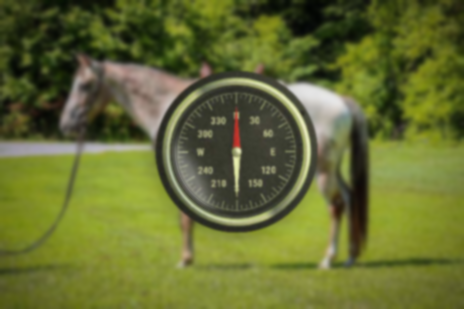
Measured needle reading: 0 °
